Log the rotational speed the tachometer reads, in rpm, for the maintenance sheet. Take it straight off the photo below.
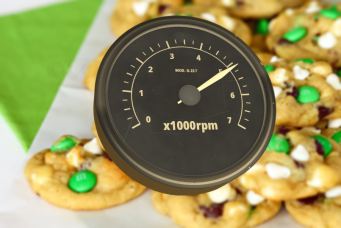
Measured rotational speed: 5125 rpm
